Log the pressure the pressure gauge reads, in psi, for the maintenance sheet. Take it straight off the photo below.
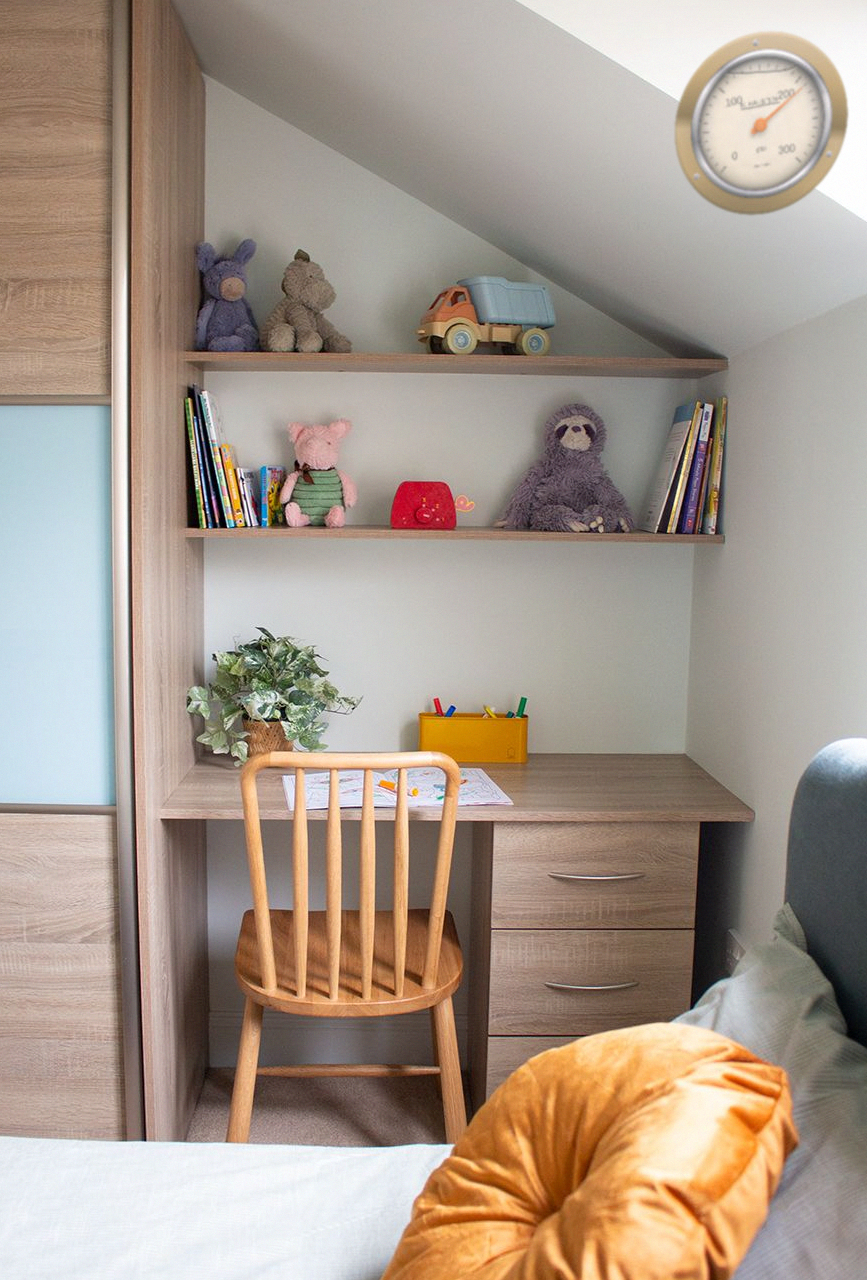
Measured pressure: 210 psi
